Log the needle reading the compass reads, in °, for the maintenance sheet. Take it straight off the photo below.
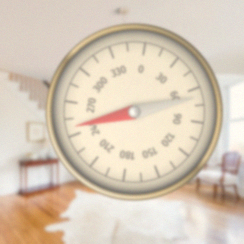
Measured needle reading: 247.5 °
